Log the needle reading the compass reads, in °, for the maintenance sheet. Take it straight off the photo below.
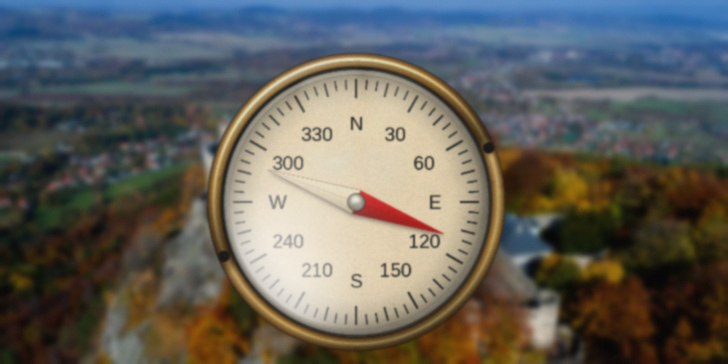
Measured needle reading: 110 °
